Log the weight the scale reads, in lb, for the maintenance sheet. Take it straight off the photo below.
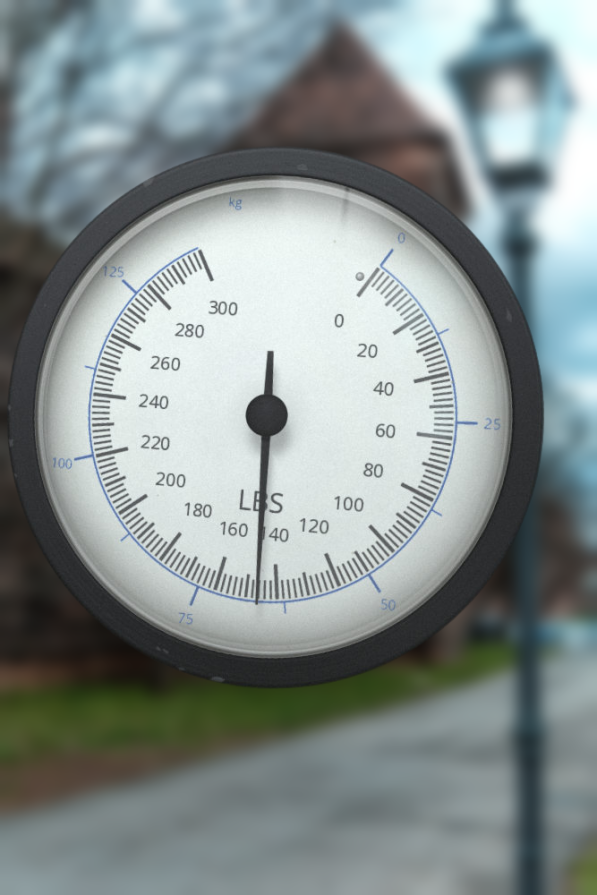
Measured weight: 146 lb
